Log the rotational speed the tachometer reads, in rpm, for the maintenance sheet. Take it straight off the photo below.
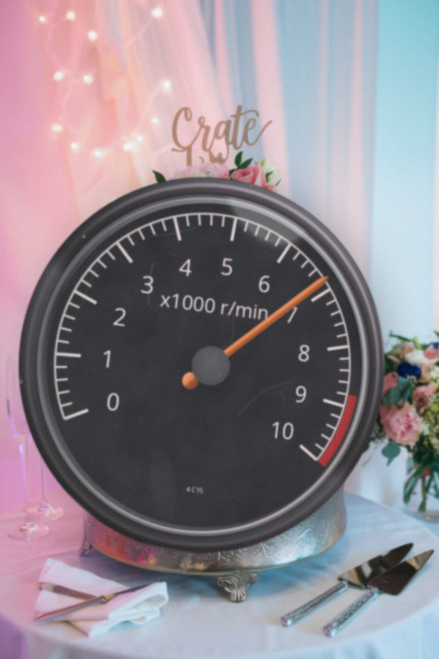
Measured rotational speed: 6800 rpm
